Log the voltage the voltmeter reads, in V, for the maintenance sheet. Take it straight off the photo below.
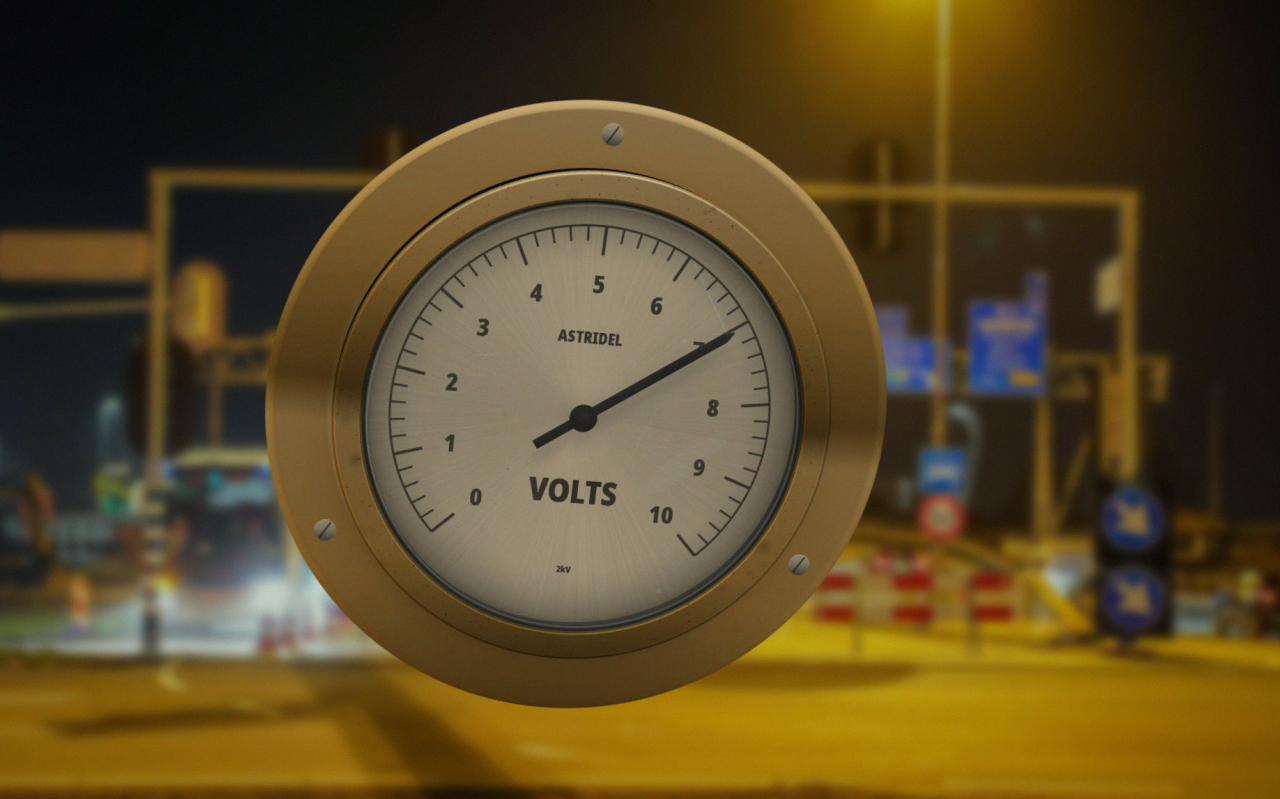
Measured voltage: 7 V
